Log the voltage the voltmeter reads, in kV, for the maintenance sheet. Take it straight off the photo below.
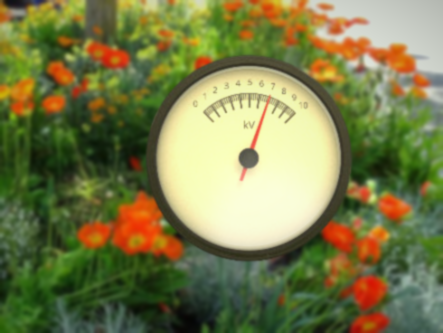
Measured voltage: 7 kV
